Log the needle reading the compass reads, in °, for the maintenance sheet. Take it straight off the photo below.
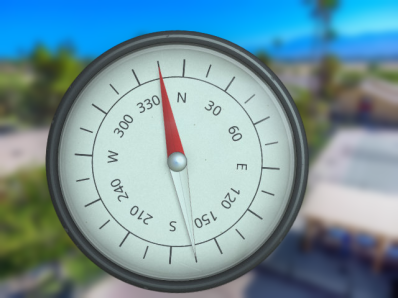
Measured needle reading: 345 °
